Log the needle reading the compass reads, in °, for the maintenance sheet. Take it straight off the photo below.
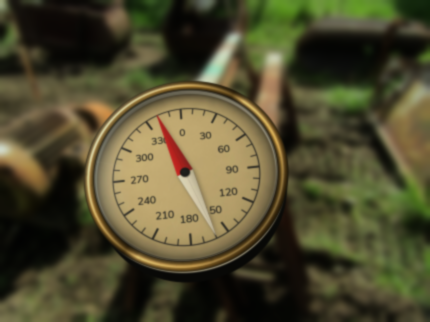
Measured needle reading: 340 °
